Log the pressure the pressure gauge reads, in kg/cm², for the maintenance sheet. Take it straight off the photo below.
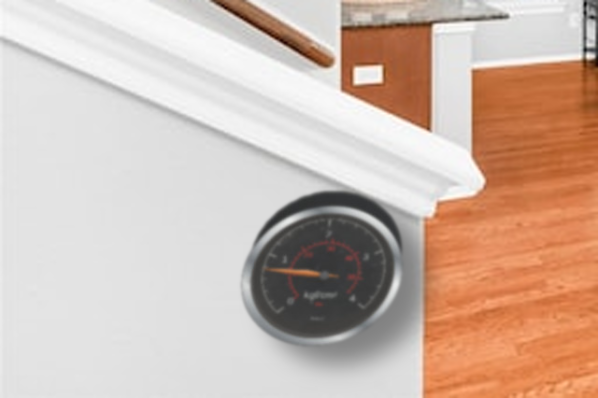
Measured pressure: 0.8 kg/cm²
